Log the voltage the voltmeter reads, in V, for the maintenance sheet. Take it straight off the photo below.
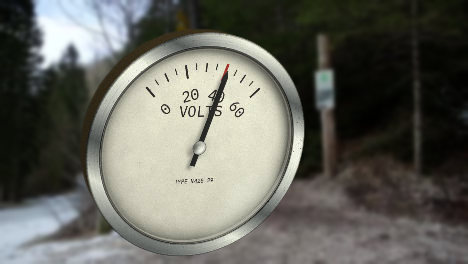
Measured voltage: 40 V
